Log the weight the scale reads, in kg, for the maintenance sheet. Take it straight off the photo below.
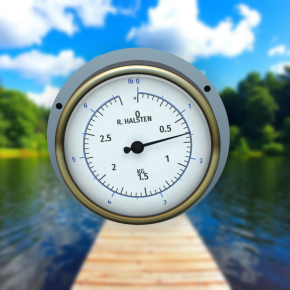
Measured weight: 0.65 kg
